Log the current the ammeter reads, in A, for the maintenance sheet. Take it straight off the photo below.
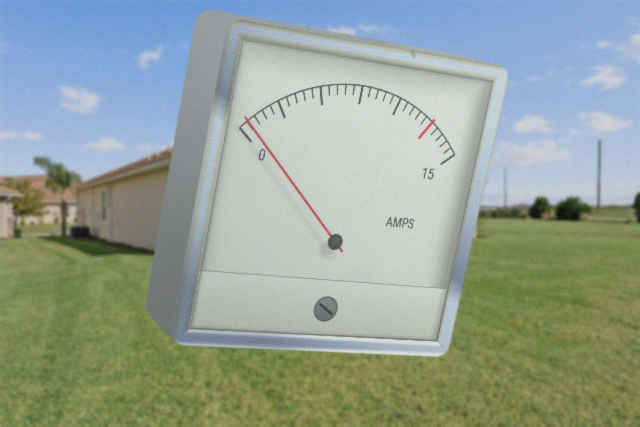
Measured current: 0.5 A
